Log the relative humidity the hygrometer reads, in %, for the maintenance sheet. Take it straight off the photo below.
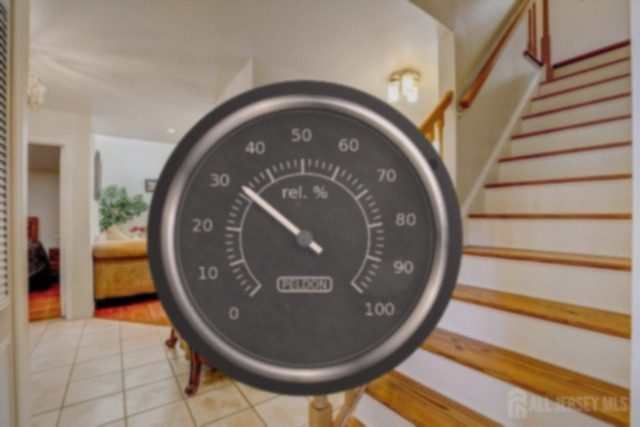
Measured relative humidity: 32 %
